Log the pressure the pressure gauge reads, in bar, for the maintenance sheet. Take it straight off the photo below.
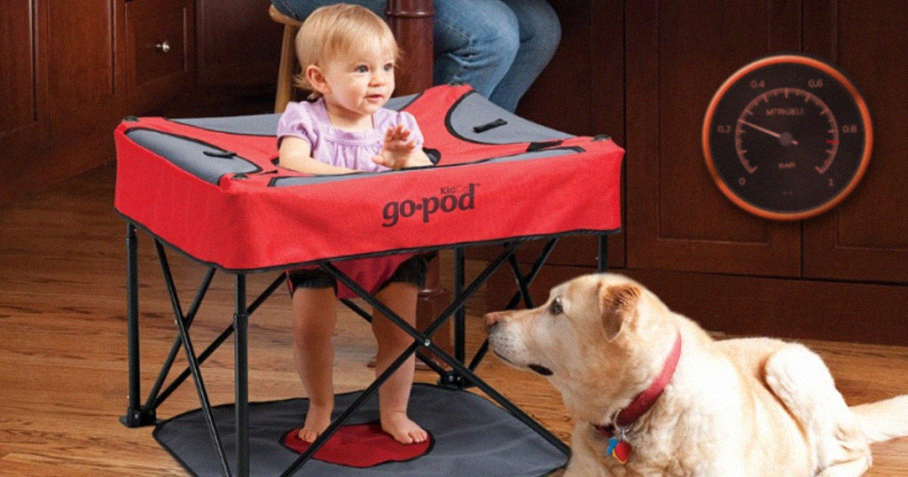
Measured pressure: 0.25 bar
